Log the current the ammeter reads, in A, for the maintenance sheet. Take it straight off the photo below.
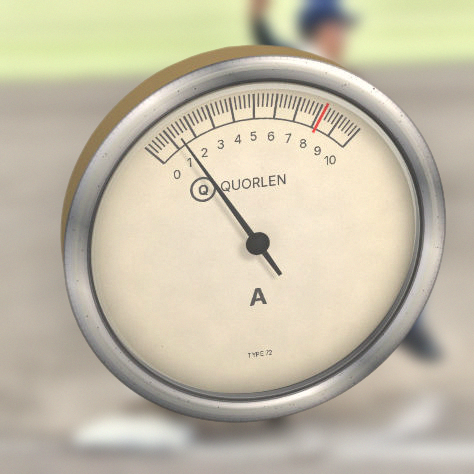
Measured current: 1.4 A
